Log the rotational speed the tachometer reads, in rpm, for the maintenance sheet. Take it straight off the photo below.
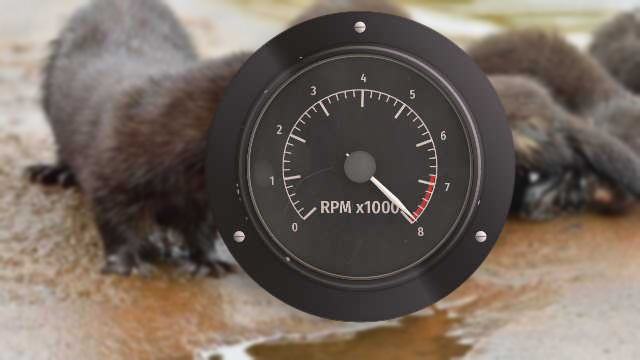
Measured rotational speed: 7900 rpm
